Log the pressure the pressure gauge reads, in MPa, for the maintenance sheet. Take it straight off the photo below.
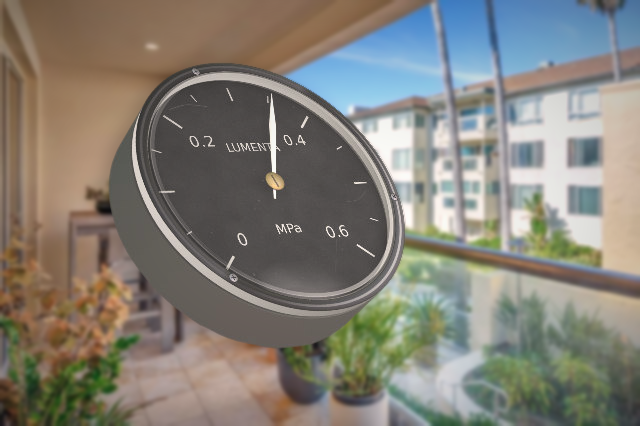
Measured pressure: 0.35 MPa
